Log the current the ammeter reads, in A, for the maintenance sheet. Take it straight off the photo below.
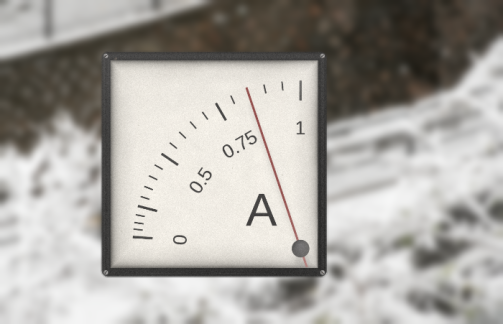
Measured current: 0.85 A
